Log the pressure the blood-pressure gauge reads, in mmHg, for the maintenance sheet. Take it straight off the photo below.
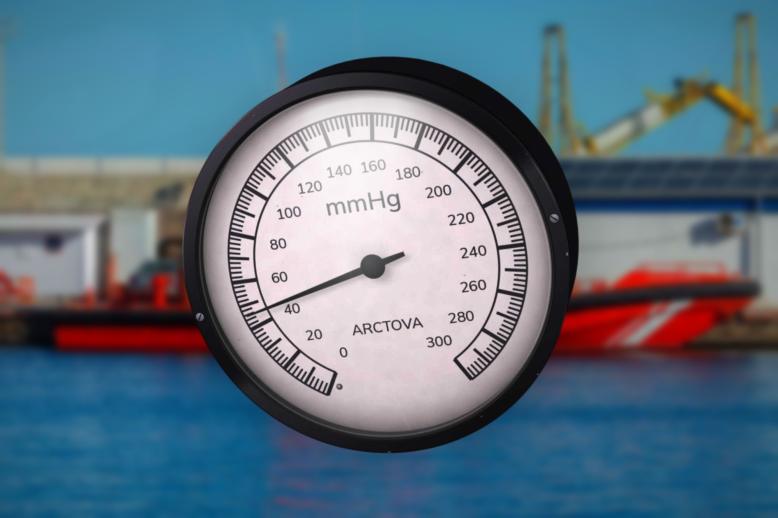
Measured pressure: 46 mmHg
